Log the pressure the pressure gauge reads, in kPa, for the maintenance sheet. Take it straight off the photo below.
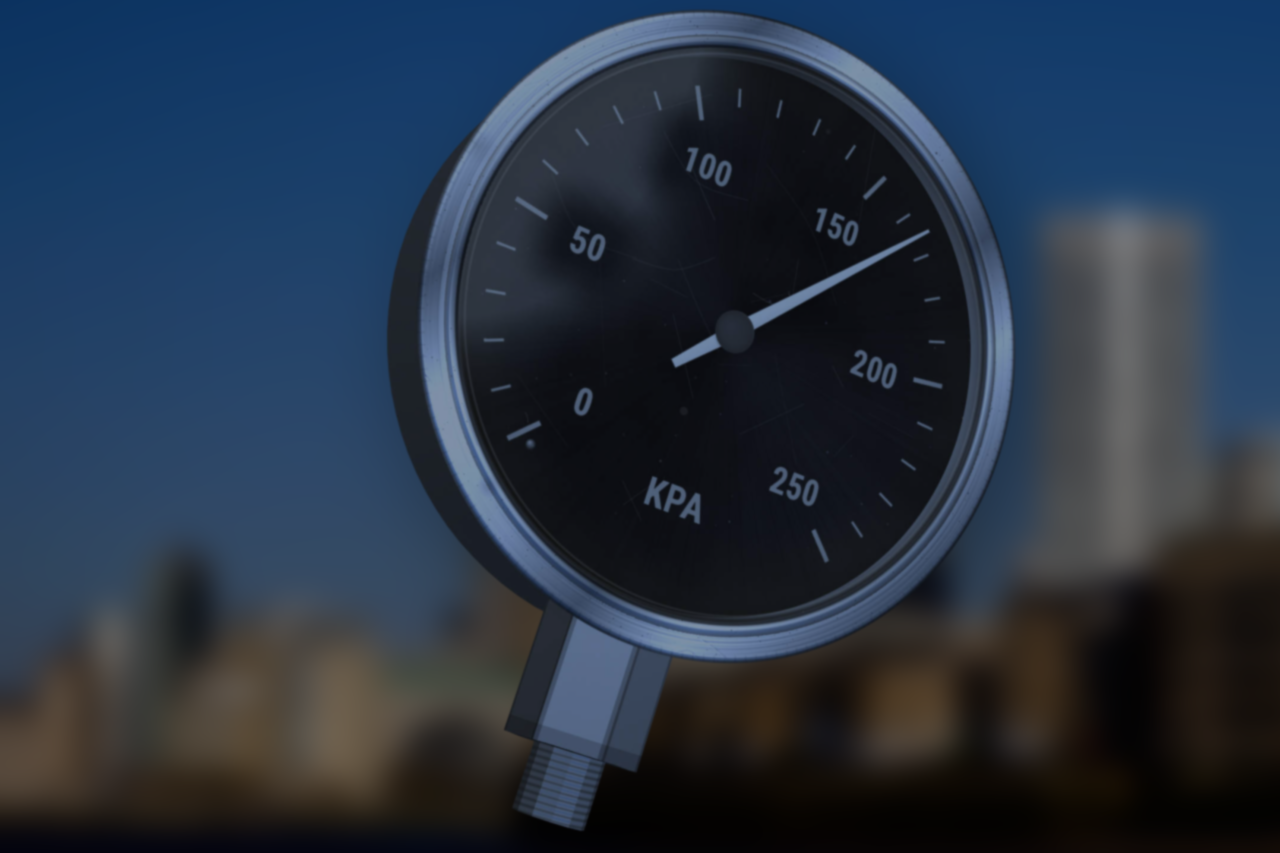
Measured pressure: 165 kPa
